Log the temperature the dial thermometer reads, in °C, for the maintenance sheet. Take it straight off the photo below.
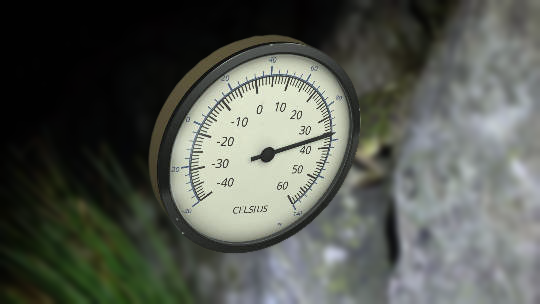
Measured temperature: 35 °C
